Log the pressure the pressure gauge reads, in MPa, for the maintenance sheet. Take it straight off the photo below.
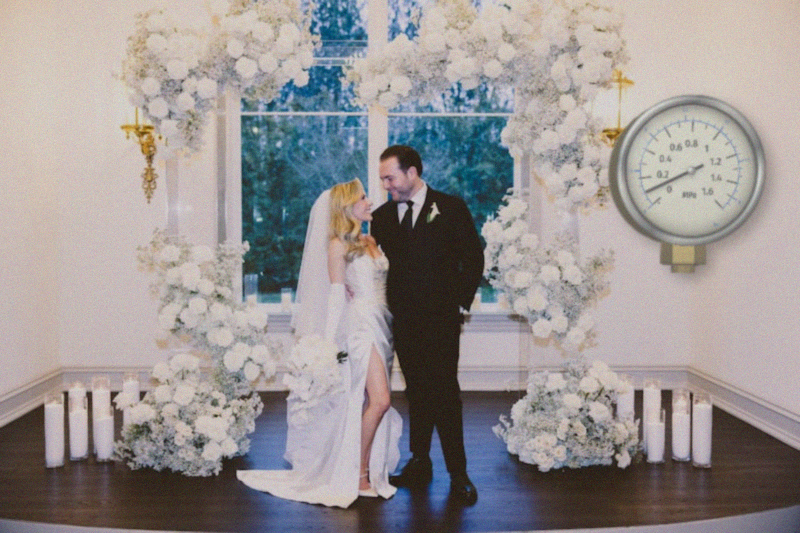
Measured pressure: 0.1 MPa
